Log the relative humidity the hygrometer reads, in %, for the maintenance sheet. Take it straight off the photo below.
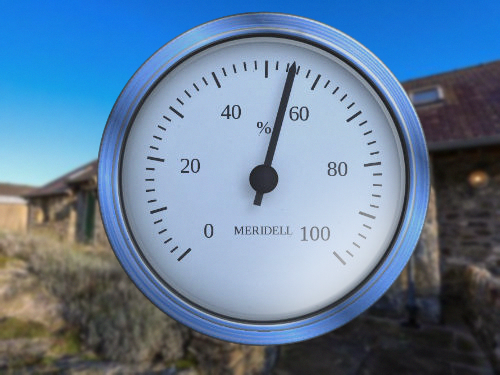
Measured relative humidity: 55 %
